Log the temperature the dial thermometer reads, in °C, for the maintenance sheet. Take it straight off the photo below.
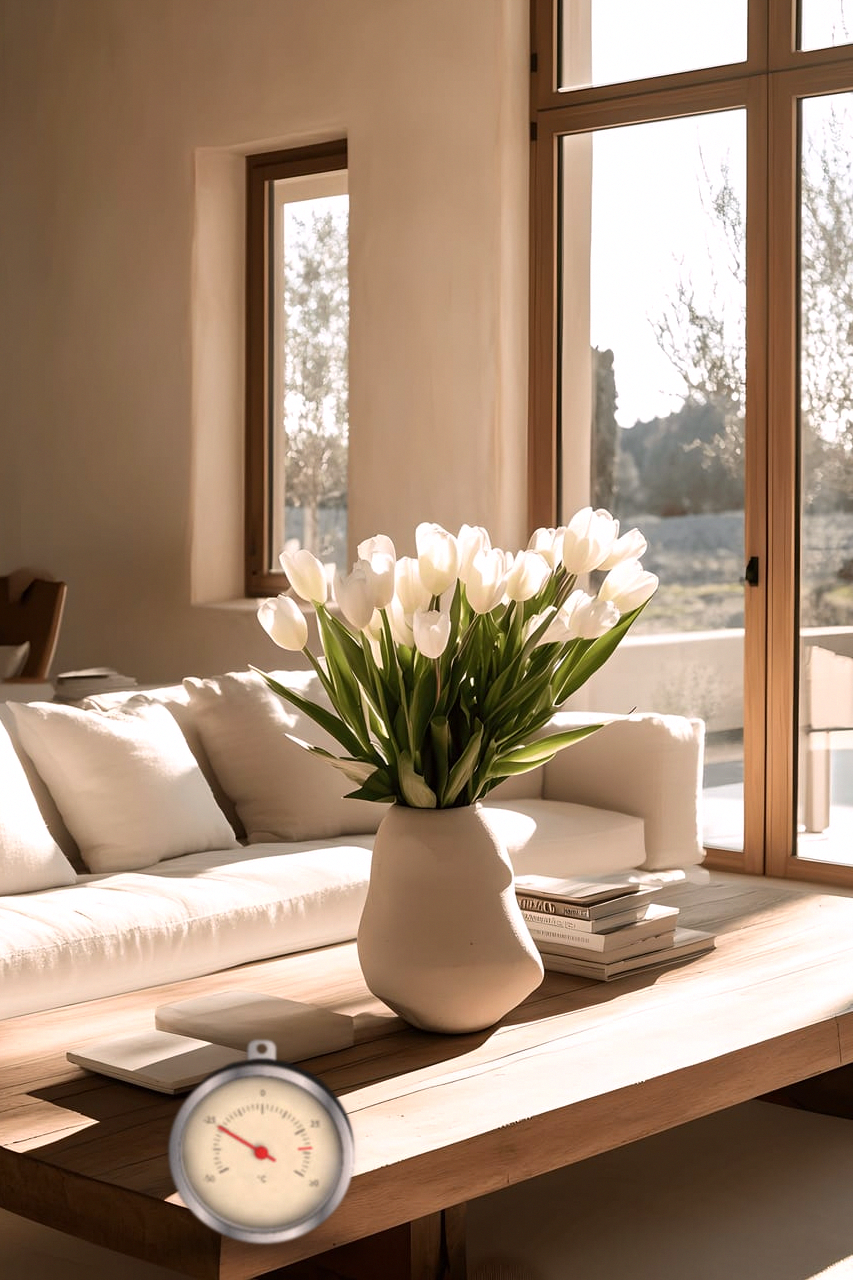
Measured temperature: -25 °C
